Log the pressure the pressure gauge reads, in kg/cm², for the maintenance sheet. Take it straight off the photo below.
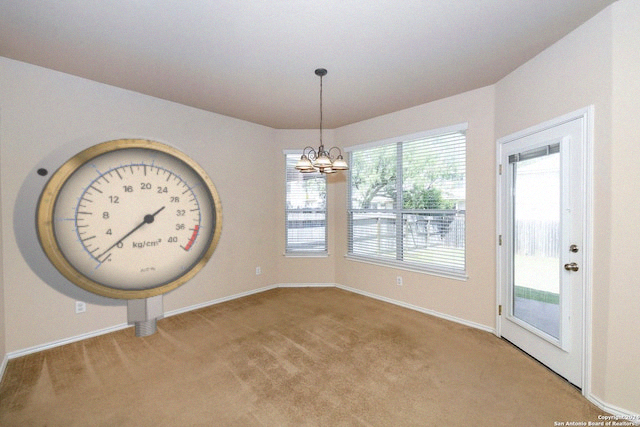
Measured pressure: 1 kg/cm²
